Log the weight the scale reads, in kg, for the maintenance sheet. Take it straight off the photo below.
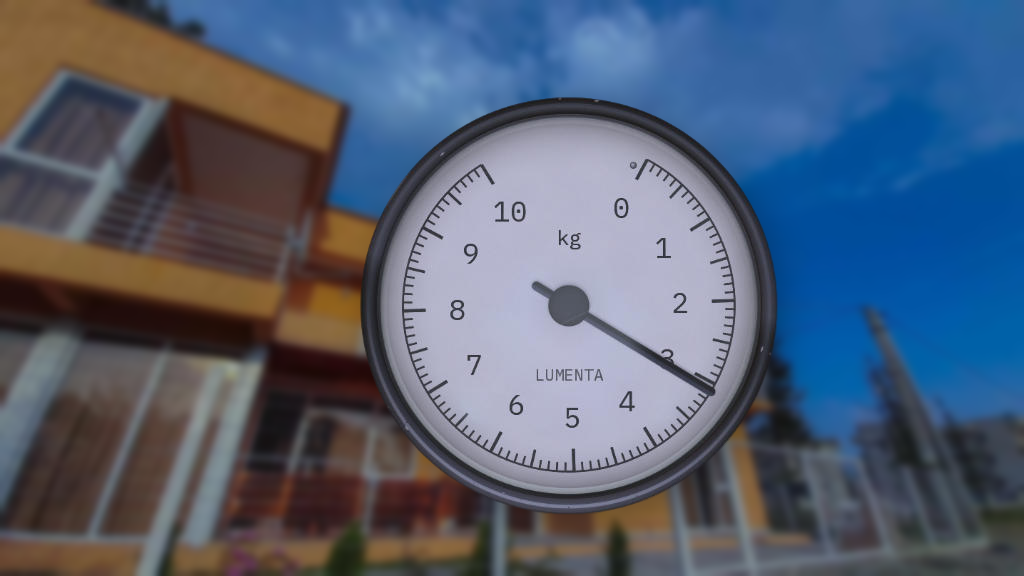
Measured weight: 3.1 kg
